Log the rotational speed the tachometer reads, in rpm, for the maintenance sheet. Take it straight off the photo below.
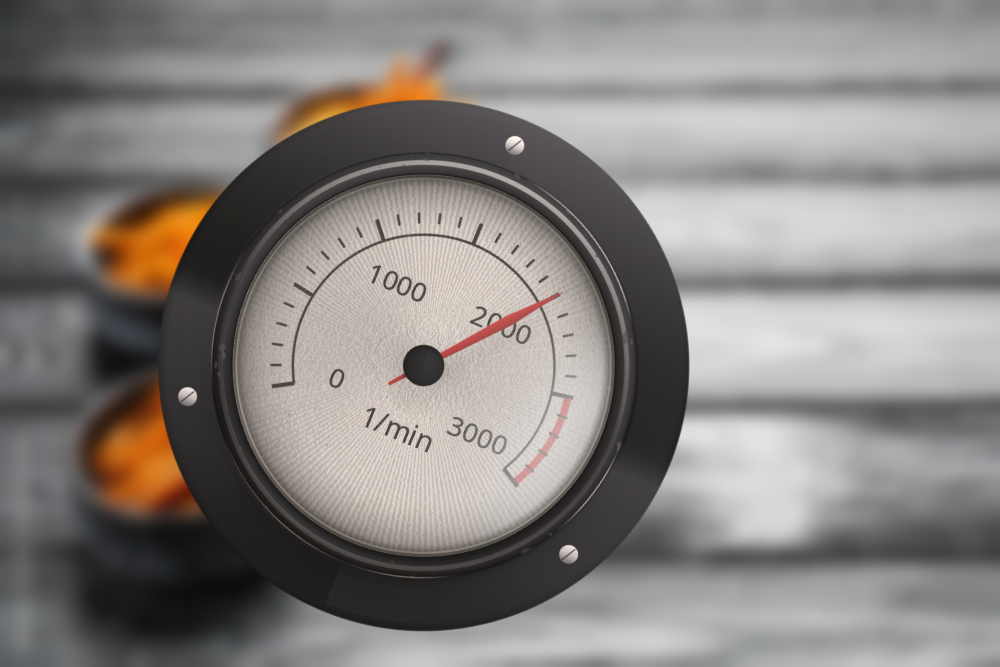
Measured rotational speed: 2000 rpm
